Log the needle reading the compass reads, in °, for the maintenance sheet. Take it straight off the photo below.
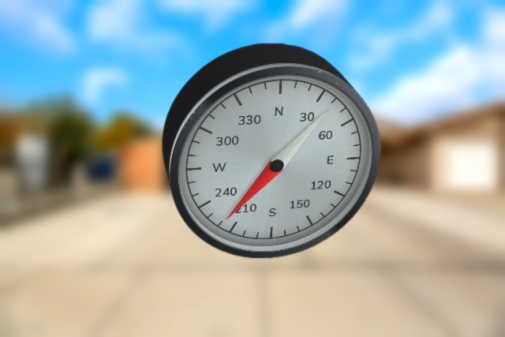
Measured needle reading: 220 °
